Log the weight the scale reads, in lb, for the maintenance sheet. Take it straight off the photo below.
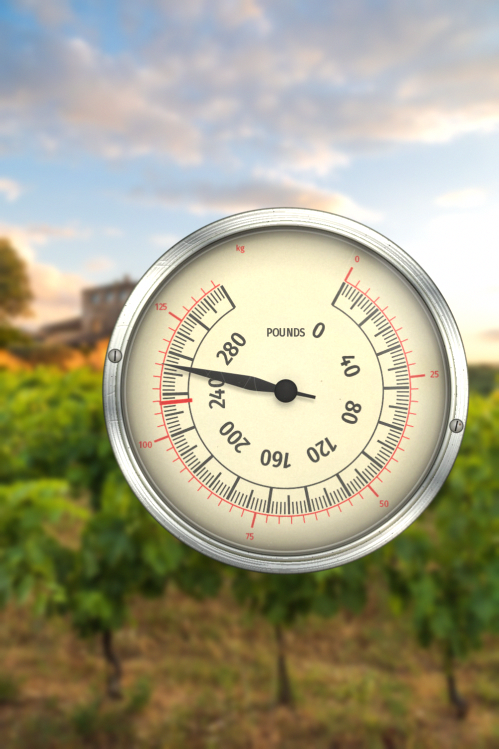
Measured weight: 254 lb
